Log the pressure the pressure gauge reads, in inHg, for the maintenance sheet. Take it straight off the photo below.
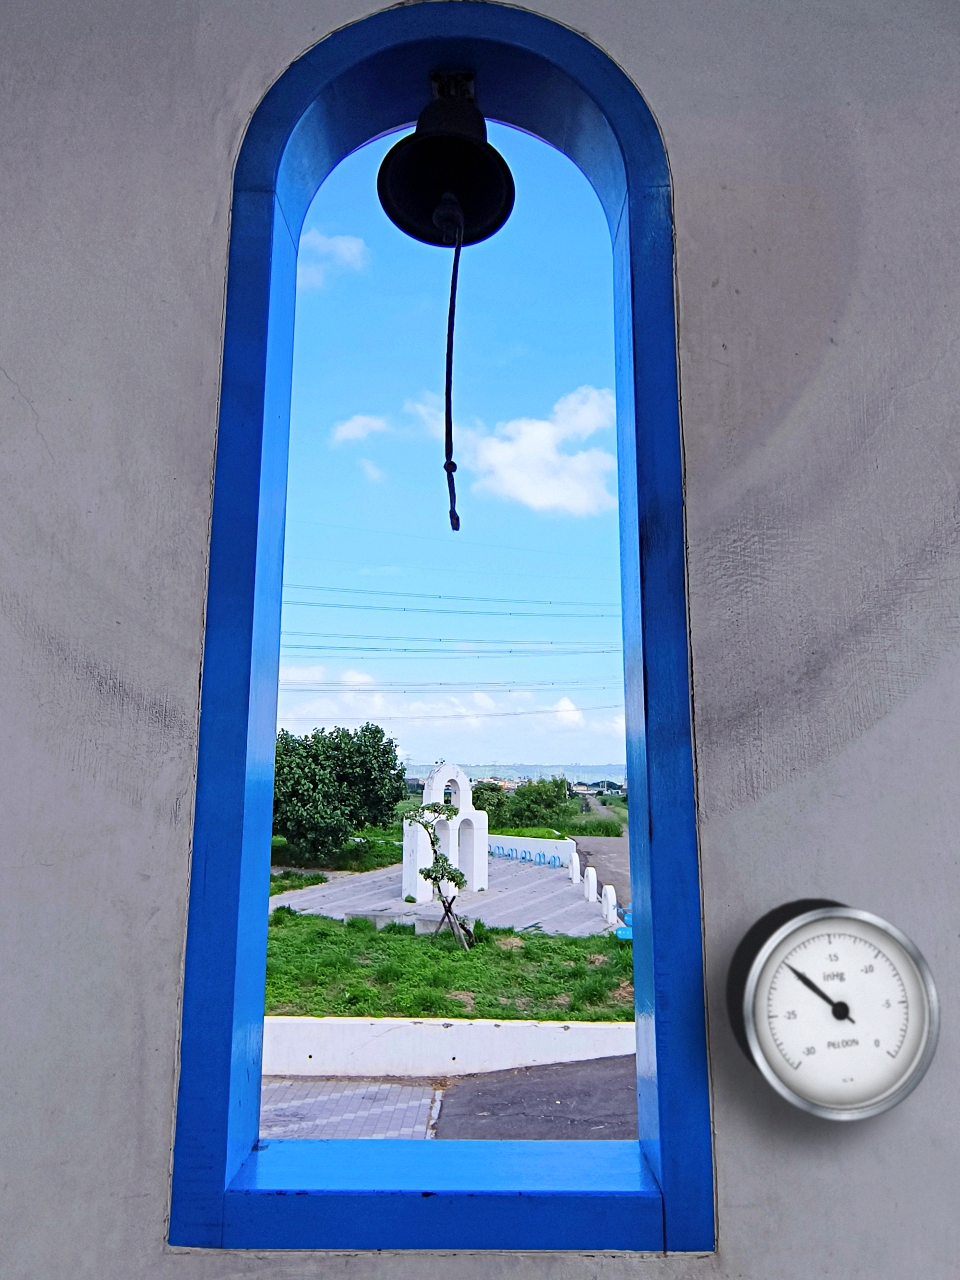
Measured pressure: -20 inHg
